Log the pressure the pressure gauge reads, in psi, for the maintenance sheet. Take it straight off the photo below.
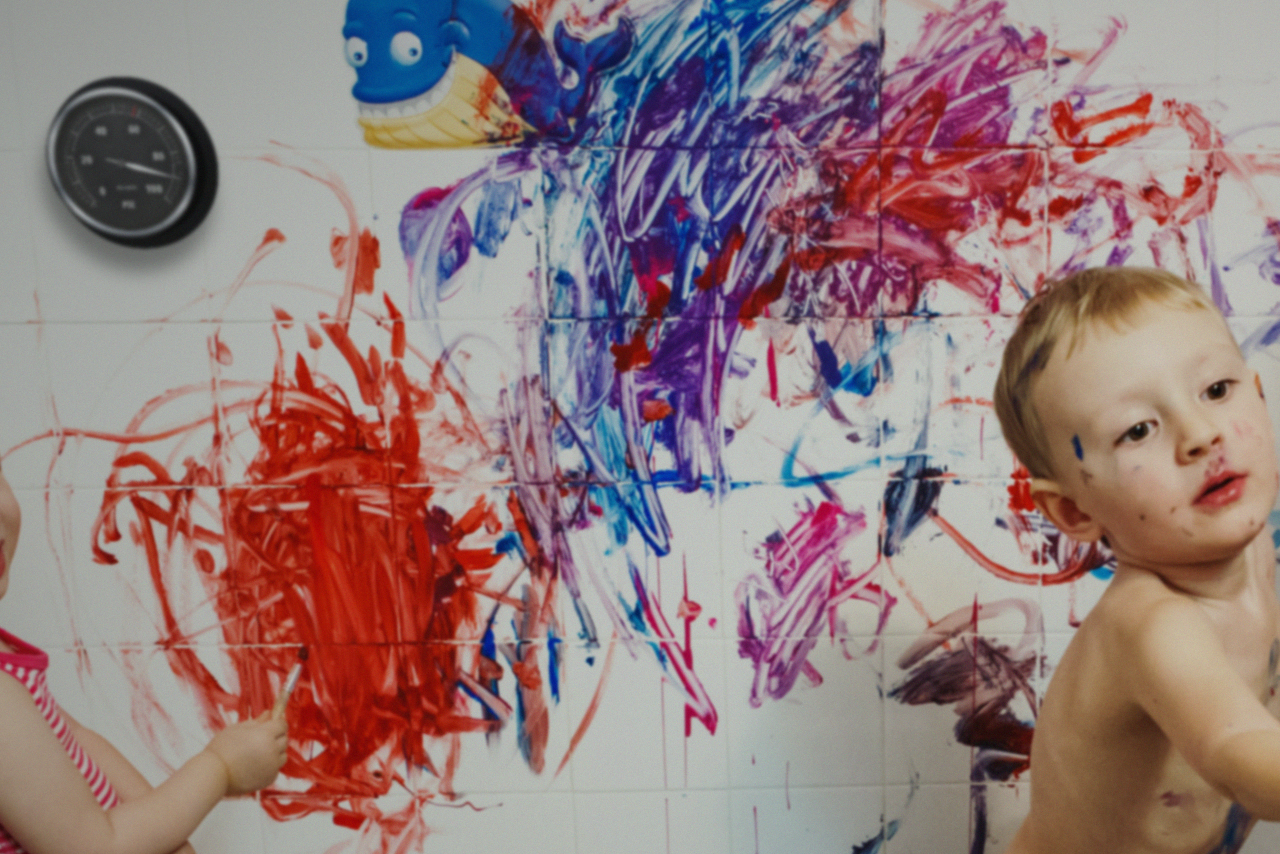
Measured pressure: 90 psi
